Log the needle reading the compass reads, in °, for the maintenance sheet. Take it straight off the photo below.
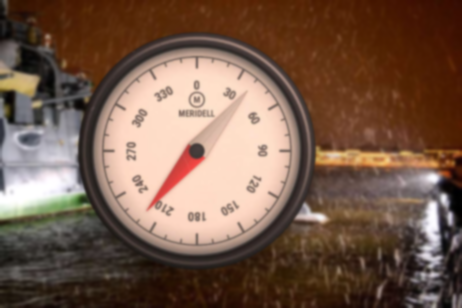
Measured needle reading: 220 °
